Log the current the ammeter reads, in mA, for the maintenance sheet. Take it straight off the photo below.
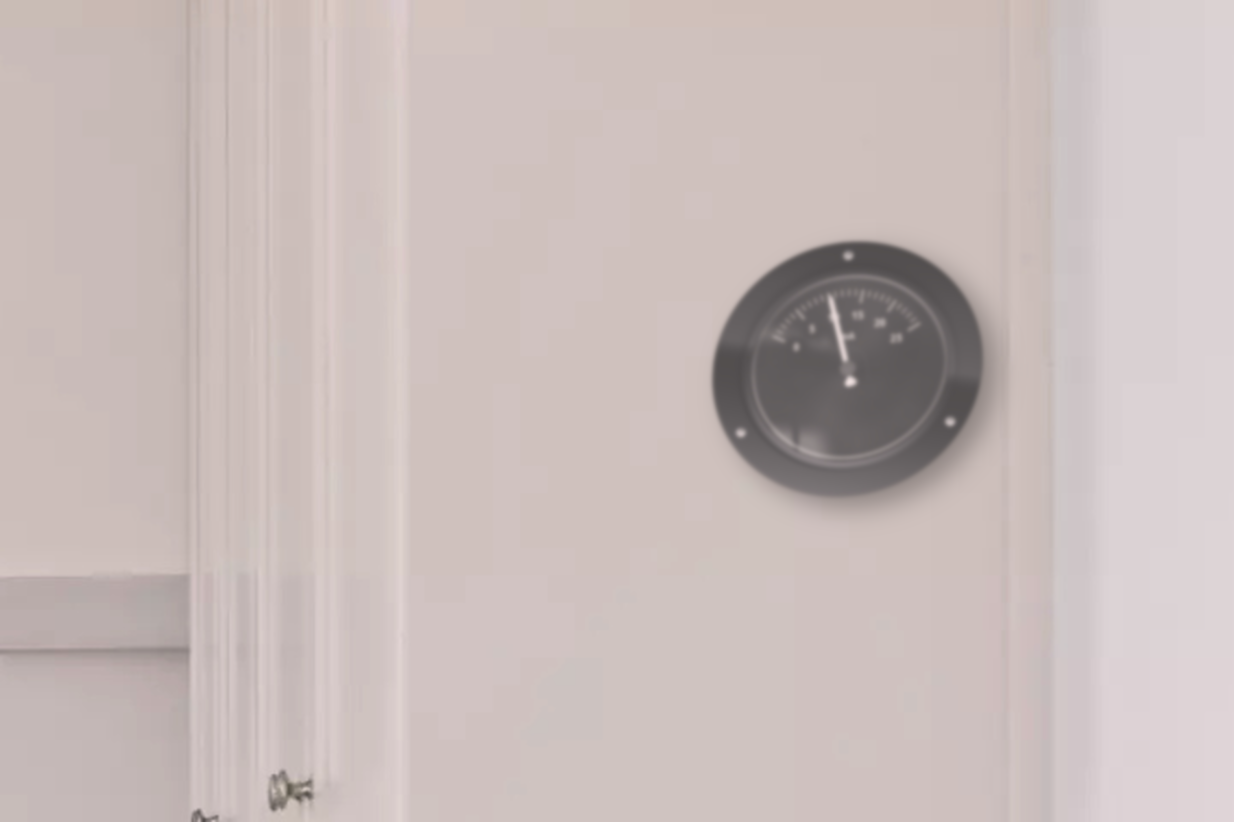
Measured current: 10 mA
